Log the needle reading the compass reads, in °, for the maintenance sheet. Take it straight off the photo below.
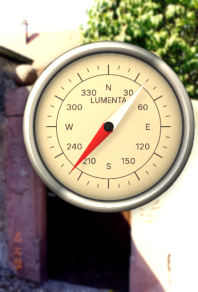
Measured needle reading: 220 °
